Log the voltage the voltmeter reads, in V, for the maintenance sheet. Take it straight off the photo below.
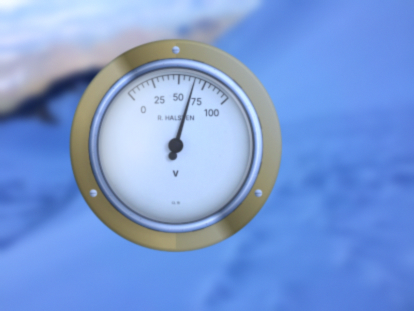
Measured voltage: 65 V
